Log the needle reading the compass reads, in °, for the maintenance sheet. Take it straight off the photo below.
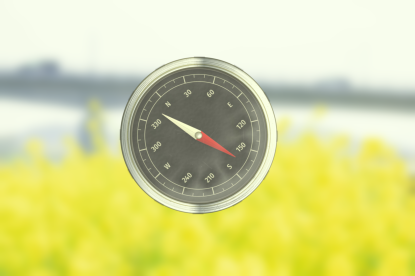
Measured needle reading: 165 °
